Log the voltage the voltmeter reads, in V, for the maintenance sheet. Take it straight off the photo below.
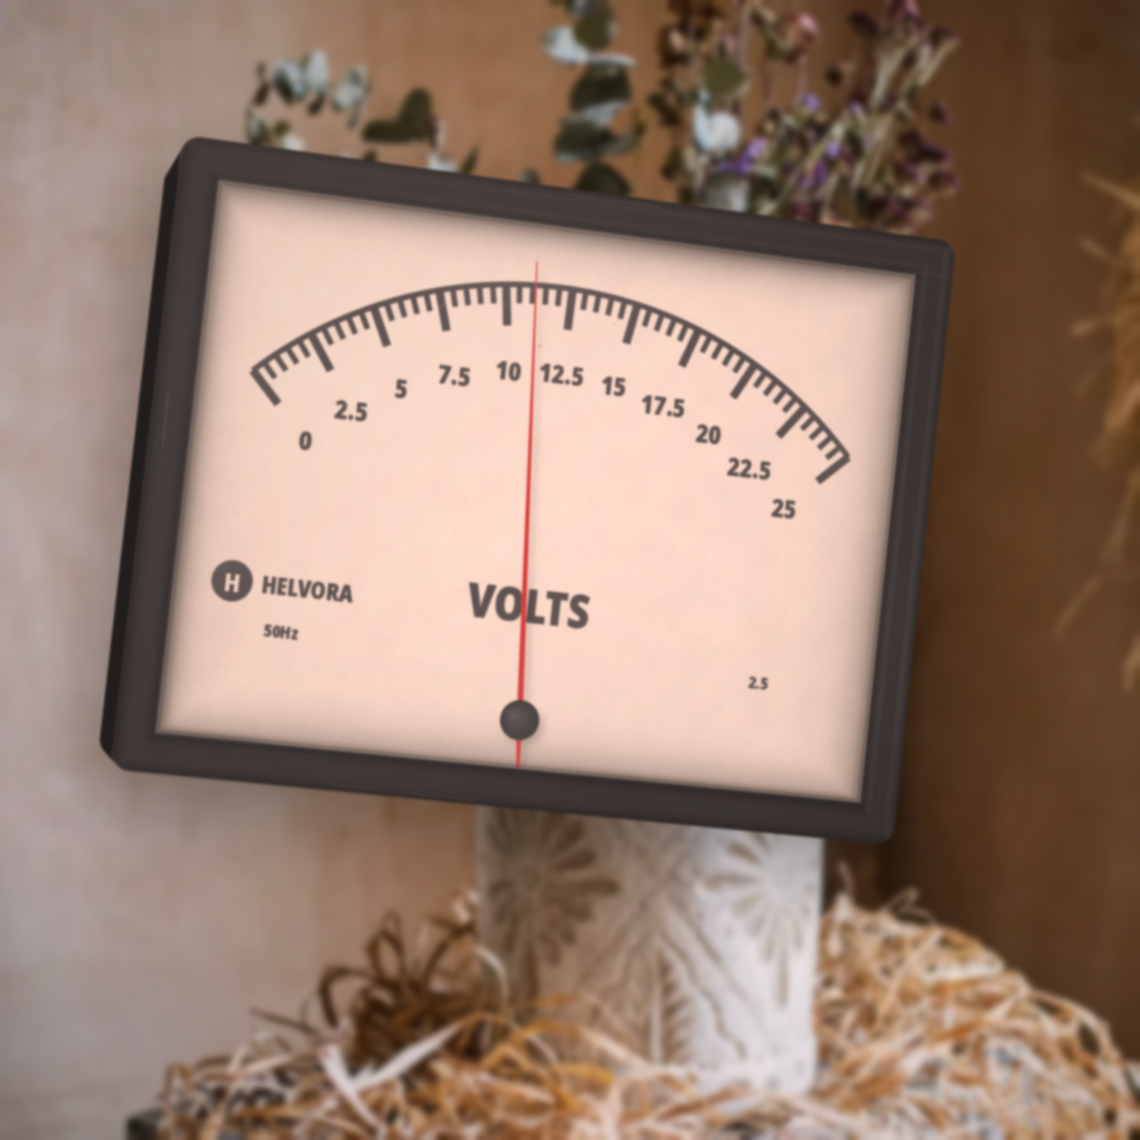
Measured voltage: 11 V
